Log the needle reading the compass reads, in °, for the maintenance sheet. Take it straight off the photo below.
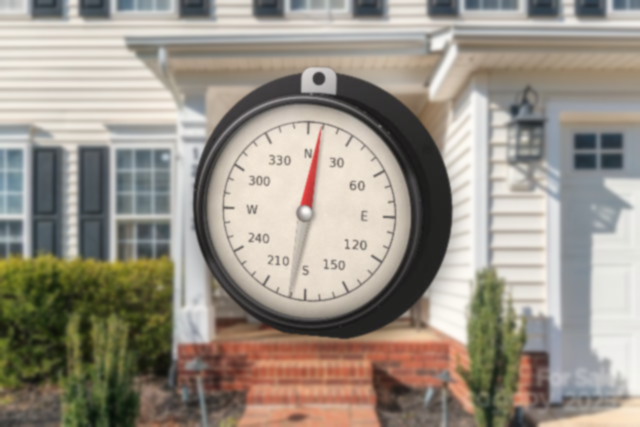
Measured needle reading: 10 °
